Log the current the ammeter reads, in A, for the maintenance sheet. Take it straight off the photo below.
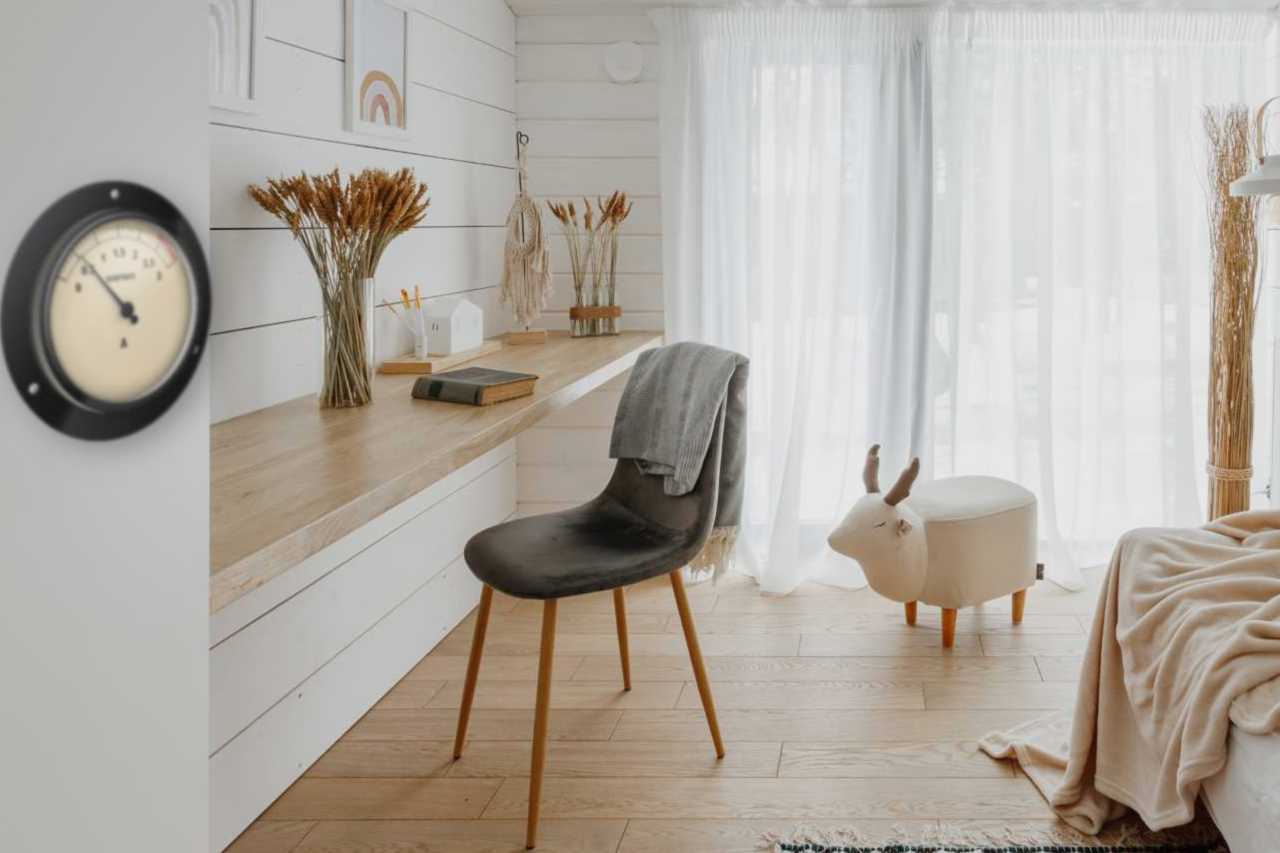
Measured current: 0.5 A
